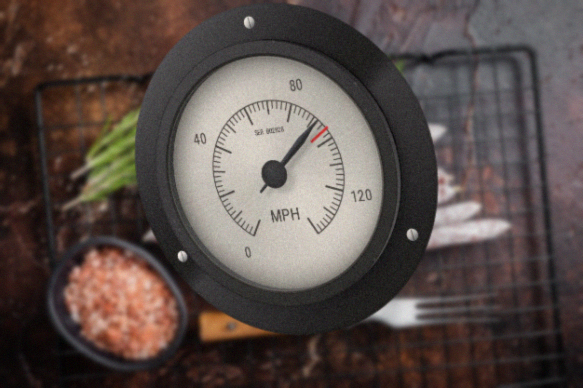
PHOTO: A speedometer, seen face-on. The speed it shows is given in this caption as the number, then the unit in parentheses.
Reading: 92 (mph)
